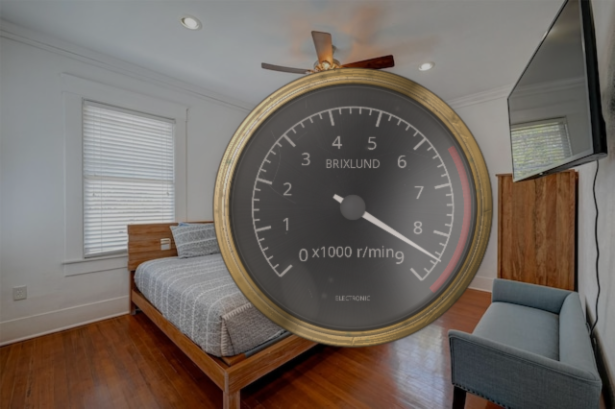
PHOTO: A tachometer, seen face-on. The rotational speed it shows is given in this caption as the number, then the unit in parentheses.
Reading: 8500 (rpm)
